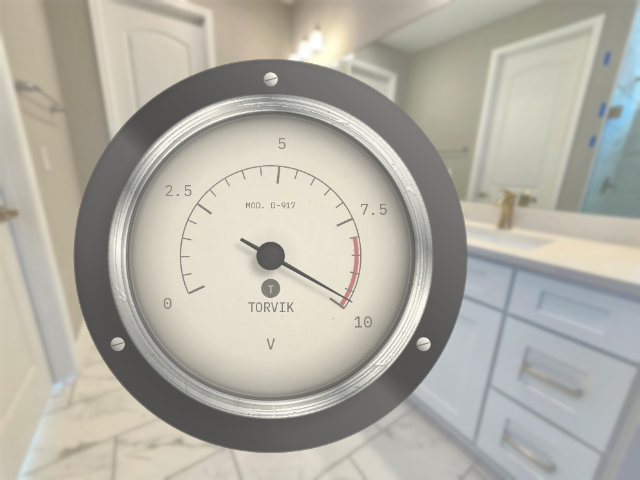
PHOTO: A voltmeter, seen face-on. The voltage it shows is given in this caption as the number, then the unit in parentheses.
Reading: 9.75 (V)
